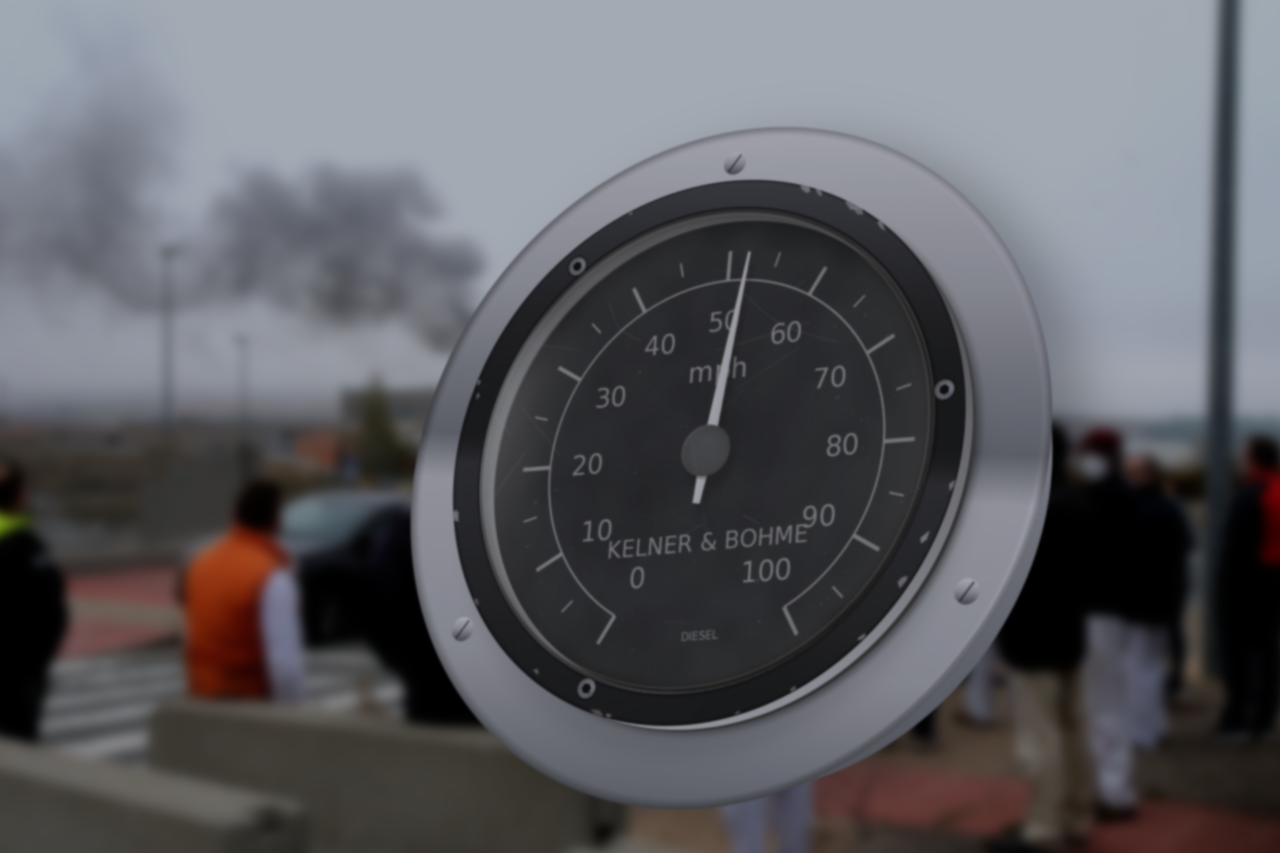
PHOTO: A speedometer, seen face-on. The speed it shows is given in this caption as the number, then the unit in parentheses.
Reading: 52.5 (mph)
